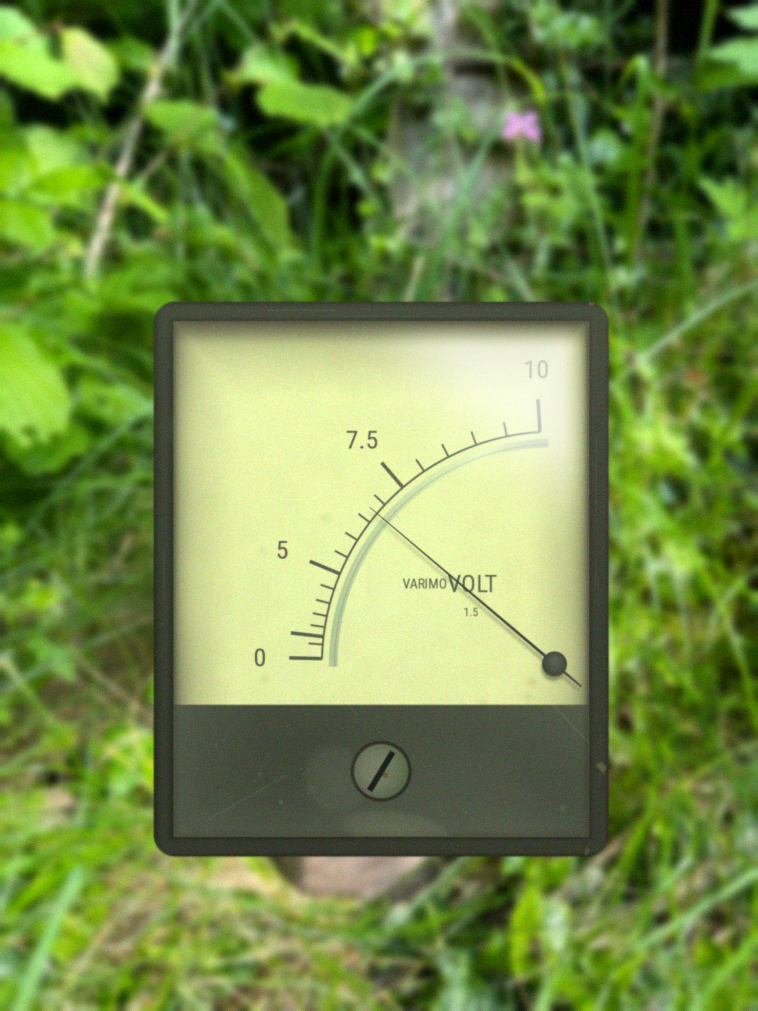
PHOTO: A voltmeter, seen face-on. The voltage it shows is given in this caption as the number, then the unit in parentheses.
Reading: 6.75 (V)
